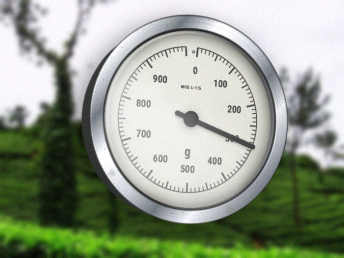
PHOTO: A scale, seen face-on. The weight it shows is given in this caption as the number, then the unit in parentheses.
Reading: 300 (g)
